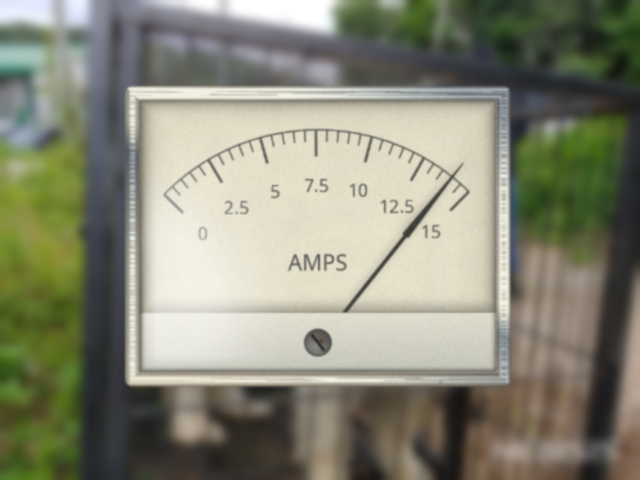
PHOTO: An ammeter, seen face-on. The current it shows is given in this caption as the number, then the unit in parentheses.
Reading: 14 (A)
